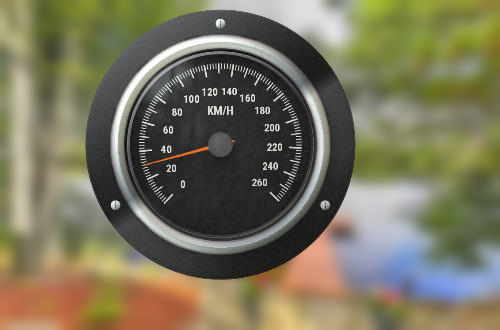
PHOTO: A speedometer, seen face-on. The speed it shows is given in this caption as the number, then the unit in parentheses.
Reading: 30 (km/h)
